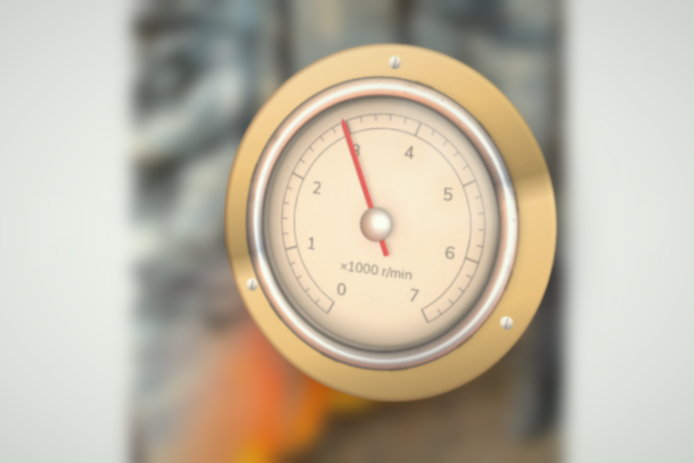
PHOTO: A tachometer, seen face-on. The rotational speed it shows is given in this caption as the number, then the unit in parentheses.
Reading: 3000 (rpm)
